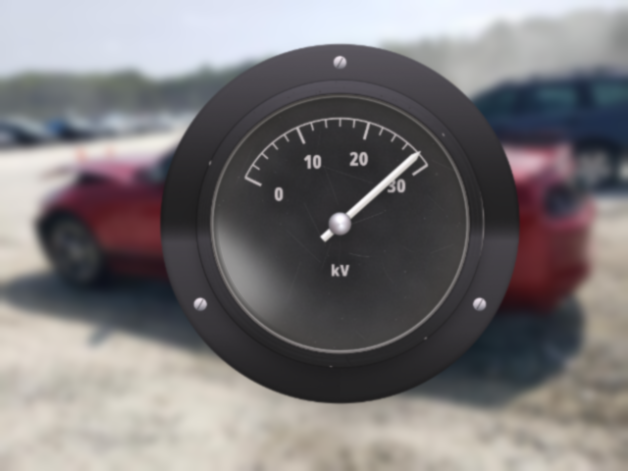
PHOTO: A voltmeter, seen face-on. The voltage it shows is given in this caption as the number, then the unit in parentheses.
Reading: 28 (kV)
